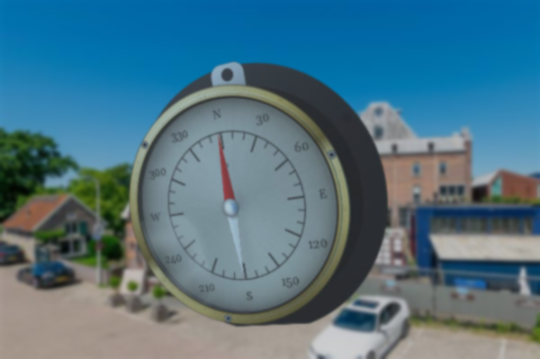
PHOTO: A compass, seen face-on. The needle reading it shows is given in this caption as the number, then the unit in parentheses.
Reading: 0 (°)
